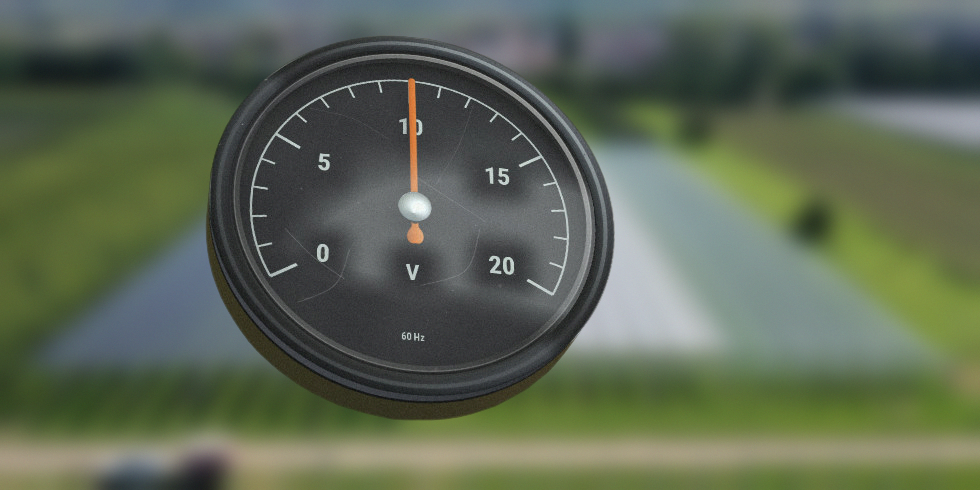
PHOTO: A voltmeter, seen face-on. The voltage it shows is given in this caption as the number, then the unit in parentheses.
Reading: 10 (V)
